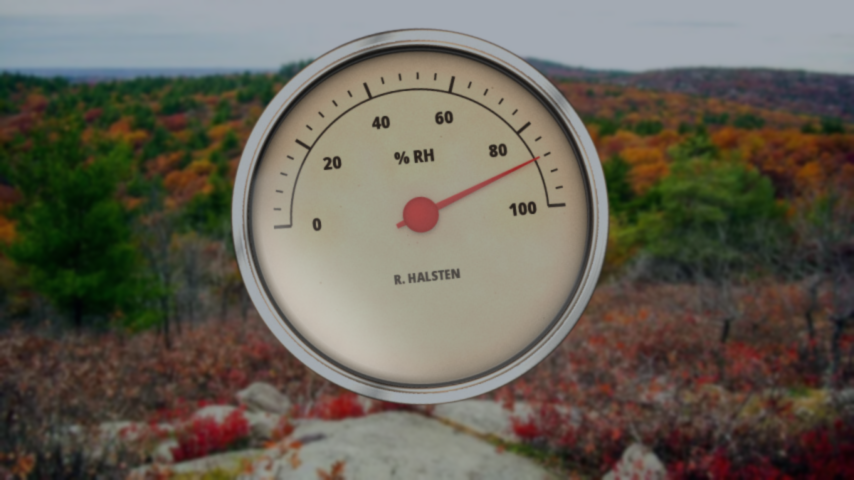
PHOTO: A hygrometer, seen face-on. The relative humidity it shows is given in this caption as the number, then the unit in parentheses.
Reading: 88 (%)
